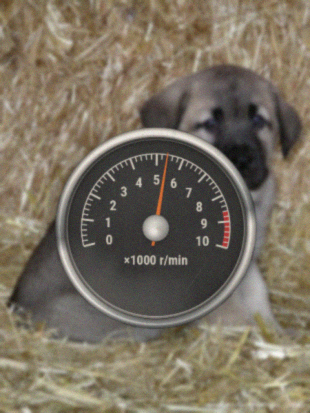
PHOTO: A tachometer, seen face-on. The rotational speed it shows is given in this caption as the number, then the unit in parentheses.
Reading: 5400 (rpm)
